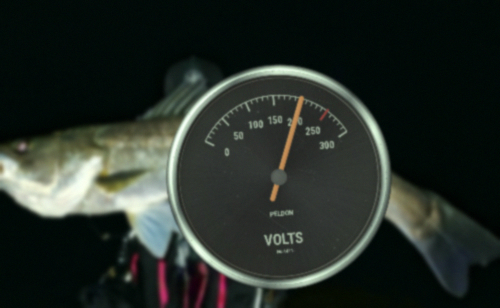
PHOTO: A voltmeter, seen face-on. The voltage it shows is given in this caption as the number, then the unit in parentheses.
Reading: 200 (V)
